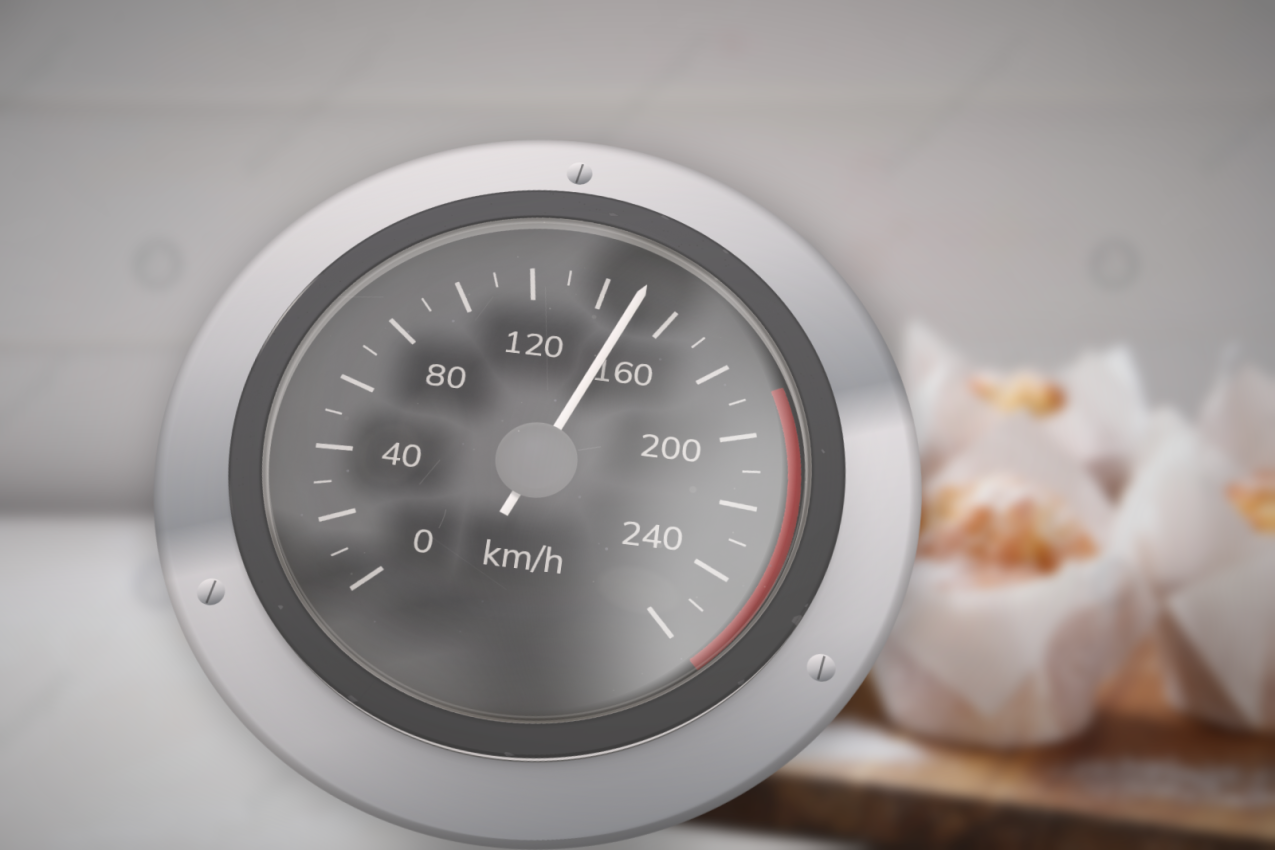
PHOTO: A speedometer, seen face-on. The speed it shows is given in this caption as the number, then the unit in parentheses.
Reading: 150 (km/h)
